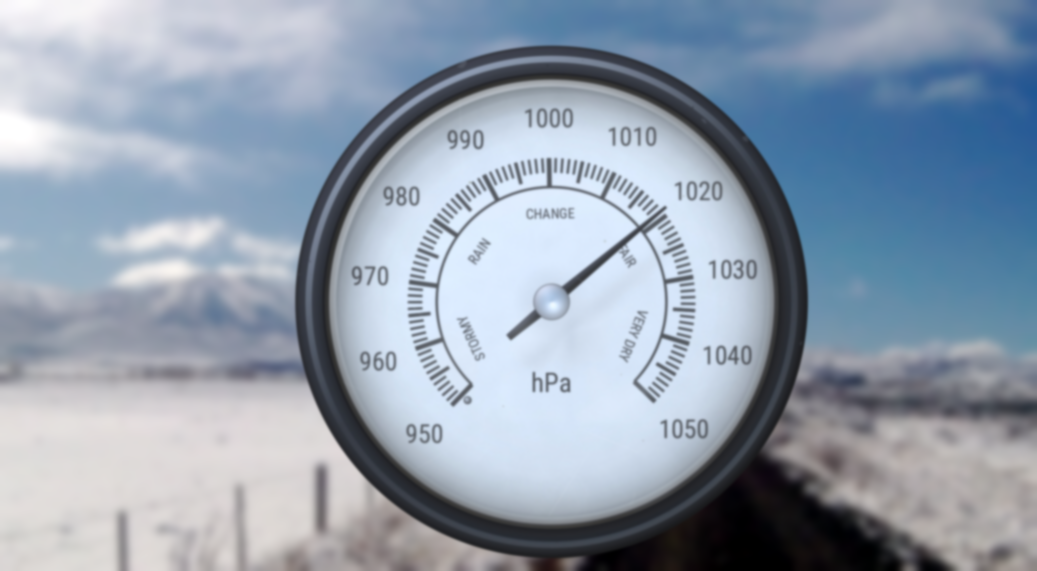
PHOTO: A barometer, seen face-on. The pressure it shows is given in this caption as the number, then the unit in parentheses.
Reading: 1019 (hPa)
